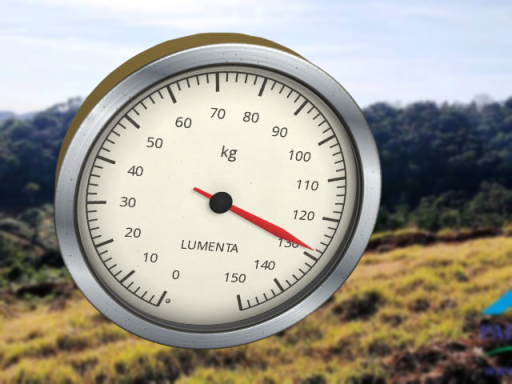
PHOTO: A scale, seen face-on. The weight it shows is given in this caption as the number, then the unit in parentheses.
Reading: 128 (kg)
